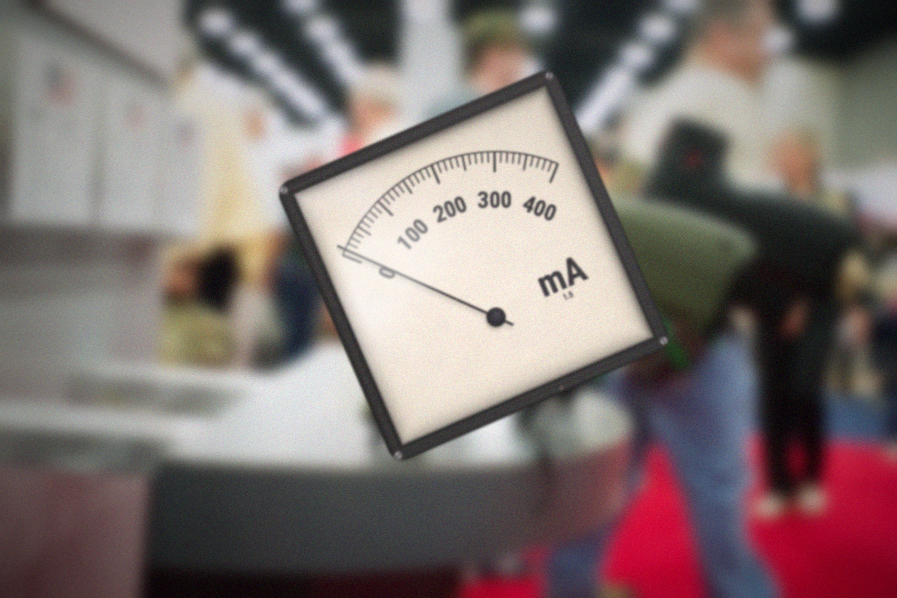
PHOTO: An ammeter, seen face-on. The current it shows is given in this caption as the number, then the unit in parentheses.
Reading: 10 (mA)
